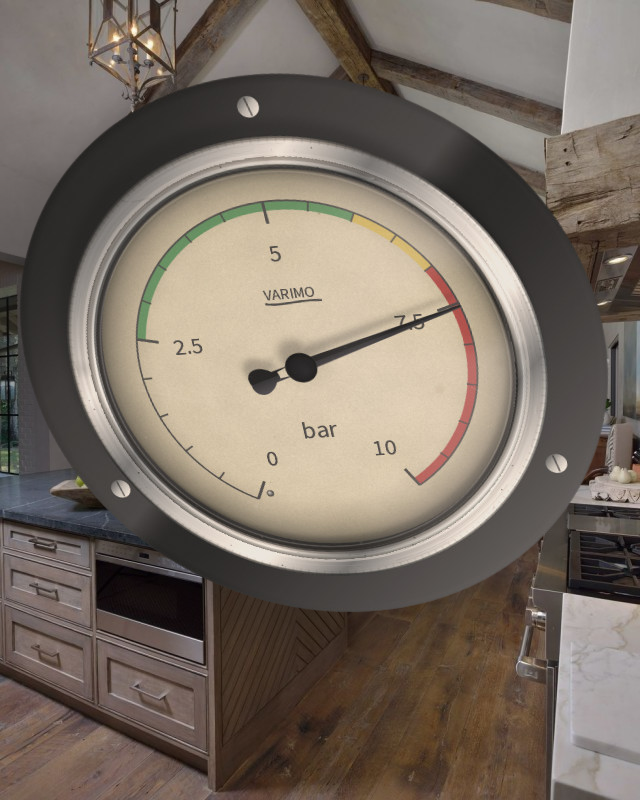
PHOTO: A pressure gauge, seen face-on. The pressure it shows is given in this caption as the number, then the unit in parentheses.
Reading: 7.5 (bar)
